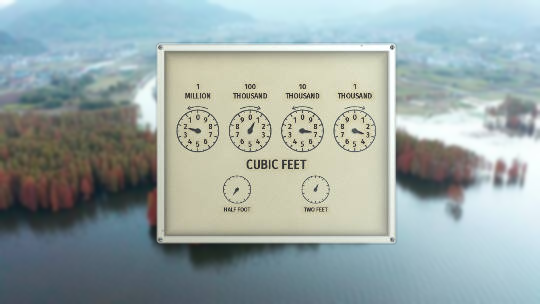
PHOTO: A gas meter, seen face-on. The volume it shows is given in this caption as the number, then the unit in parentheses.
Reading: 207300 (ft³)
